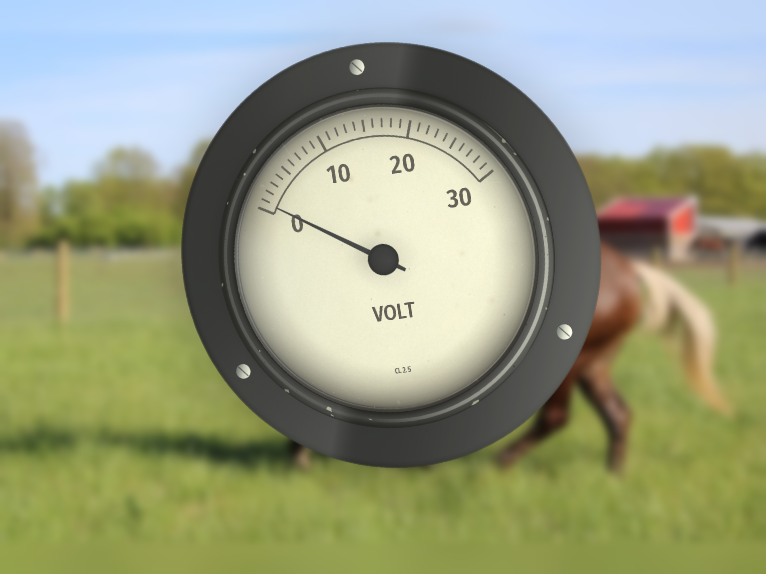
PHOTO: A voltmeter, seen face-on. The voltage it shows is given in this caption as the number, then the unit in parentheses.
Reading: 1 (V)
